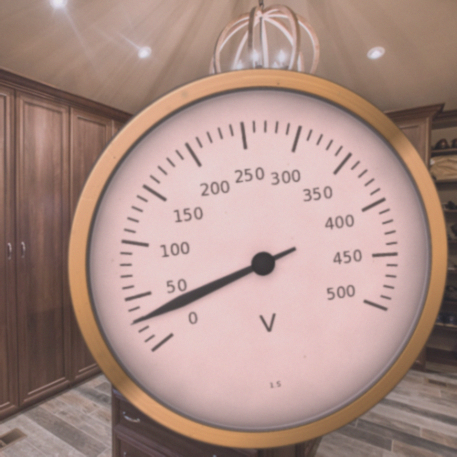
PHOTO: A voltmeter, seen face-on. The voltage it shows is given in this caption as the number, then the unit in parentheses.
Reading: 30 (V)
